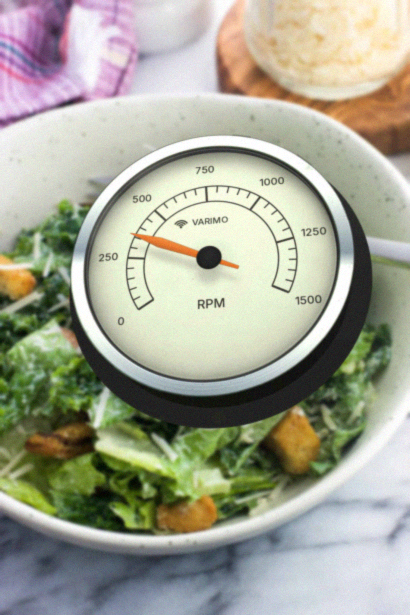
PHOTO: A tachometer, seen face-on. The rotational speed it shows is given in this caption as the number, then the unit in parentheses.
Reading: 350 (rpm)
